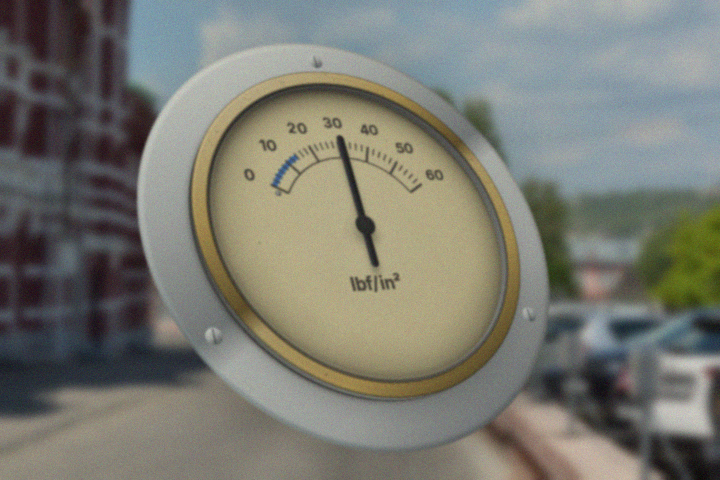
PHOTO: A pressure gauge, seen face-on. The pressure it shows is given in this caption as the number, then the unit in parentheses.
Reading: 30 (psi)
